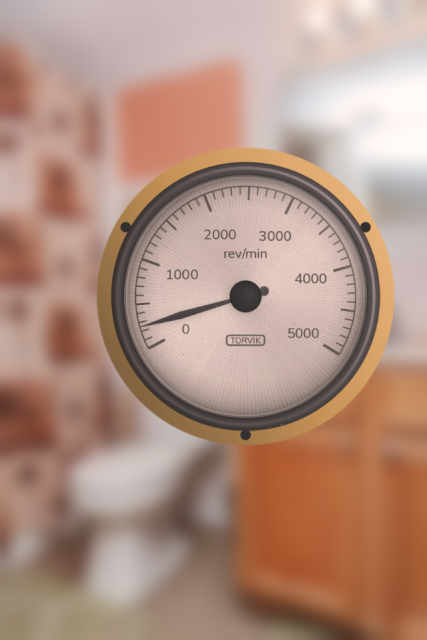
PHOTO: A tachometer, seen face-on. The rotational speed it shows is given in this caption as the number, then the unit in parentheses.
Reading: 250 (rpm)
